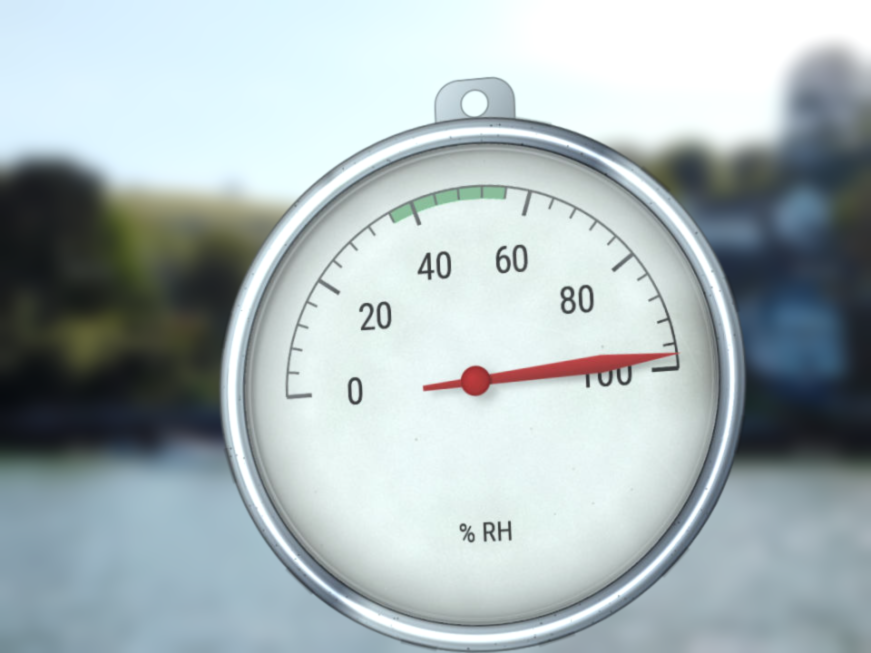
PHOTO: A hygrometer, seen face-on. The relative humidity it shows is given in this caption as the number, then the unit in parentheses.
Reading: 98 (%)
